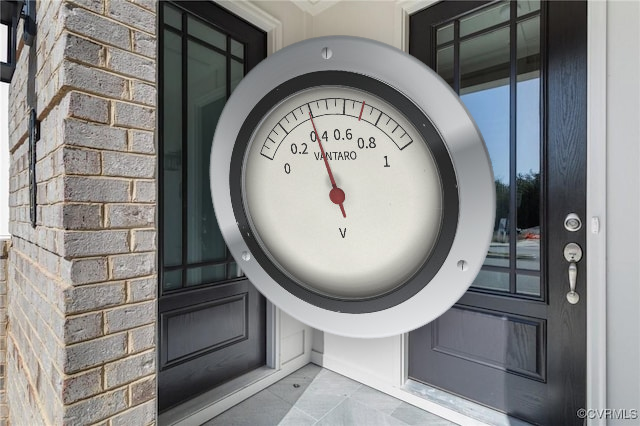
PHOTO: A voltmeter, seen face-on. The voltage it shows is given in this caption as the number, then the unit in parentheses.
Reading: 0.4 (V)
